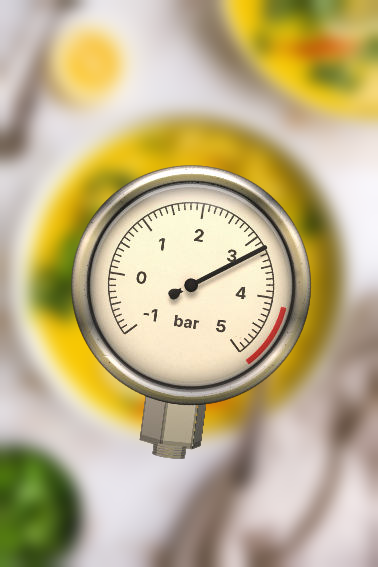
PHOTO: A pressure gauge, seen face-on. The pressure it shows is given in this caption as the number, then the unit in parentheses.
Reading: 3.2 (bar)
